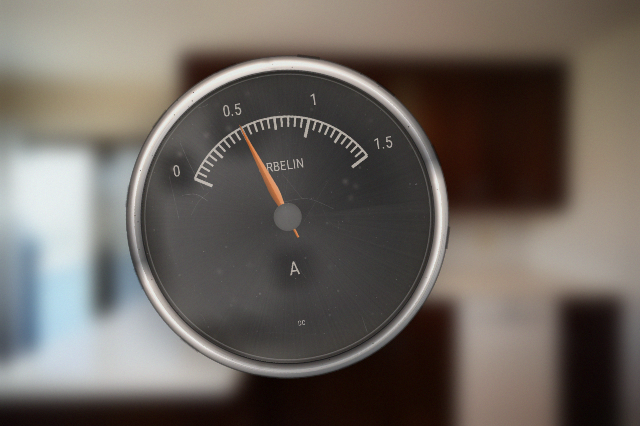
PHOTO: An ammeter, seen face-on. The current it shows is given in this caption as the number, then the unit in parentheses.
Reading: 0.5 (A)
